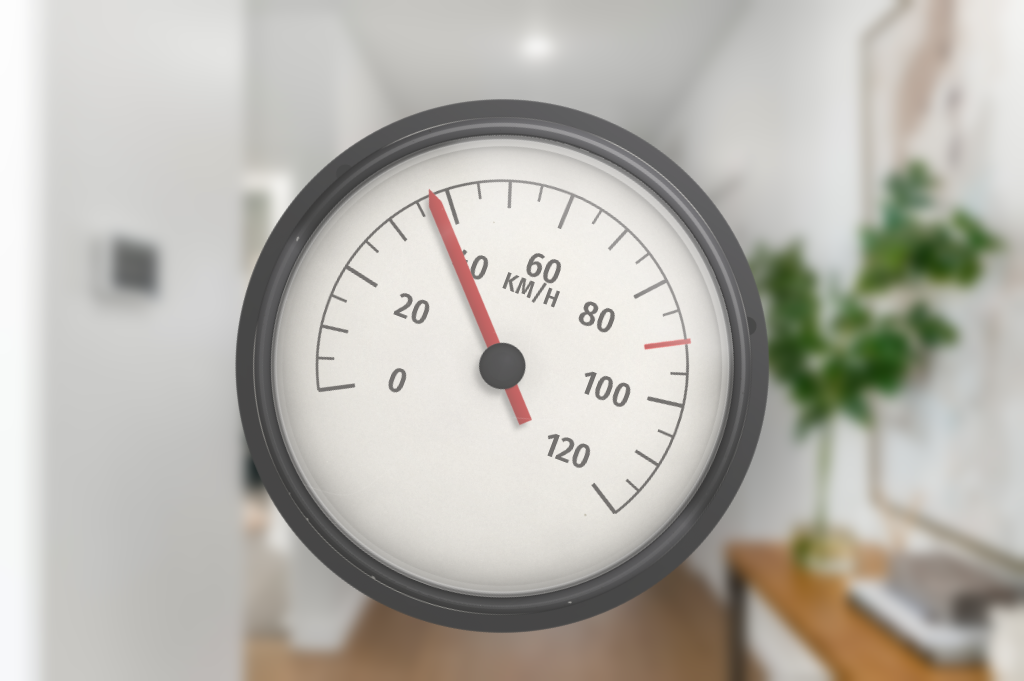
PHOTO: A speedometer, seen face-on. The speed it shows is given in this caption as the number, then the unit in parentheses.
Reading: 37.5 (km/h)
